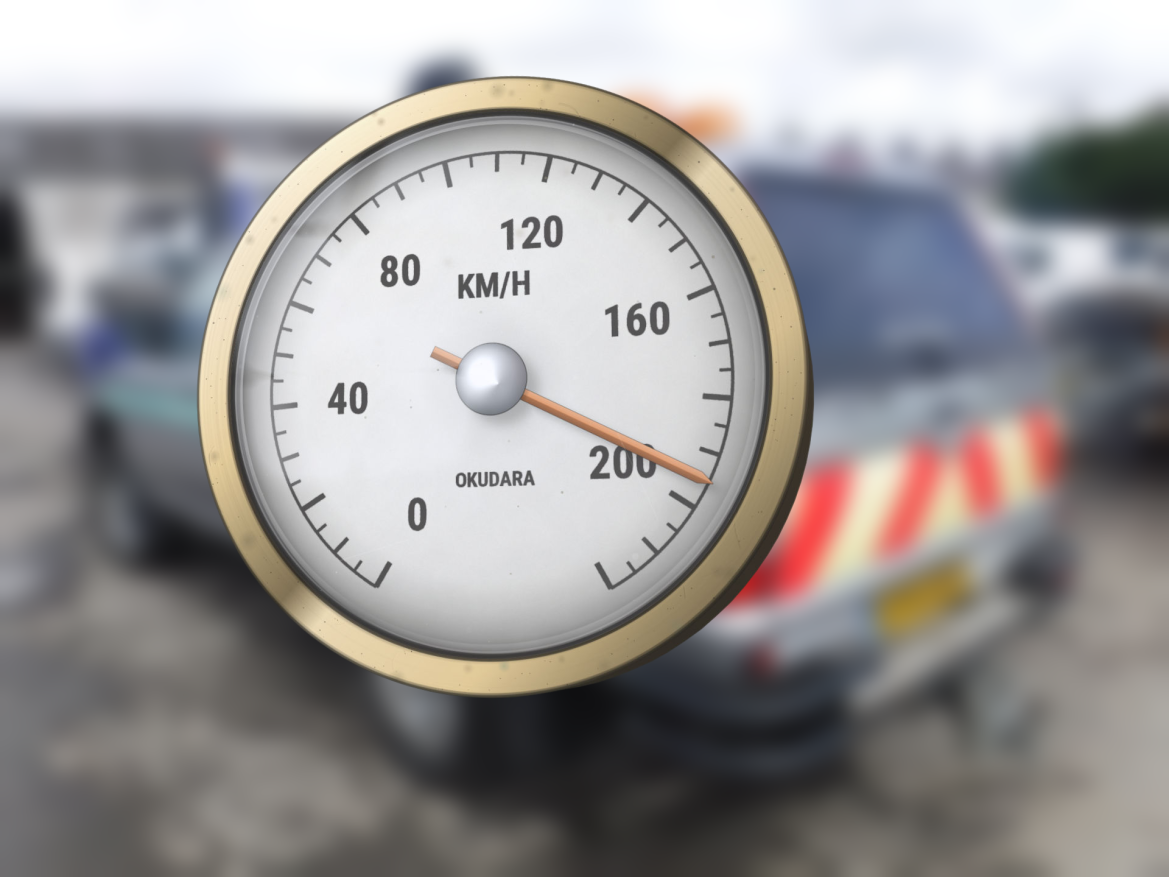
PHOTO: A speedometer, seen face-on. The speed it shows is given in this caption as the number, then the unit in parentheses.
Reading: 195 (km/h)
